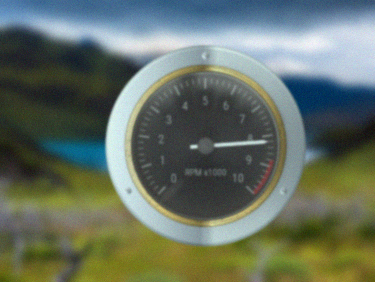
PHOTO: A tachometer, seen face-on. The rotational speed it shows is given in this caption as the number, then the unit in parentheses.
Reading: 8200 (rpm)
